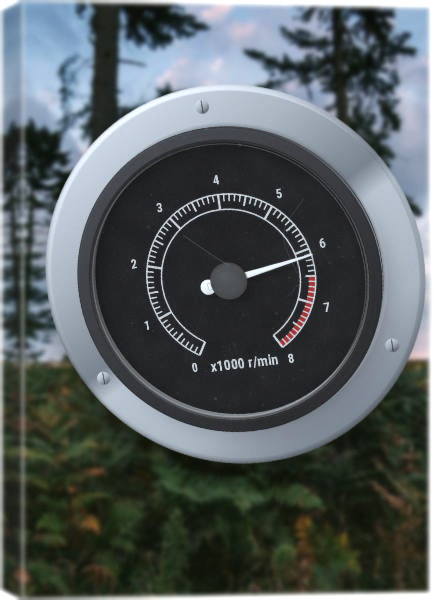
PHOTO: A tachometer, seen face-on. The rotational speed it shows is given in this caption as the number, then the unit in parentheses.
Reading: 6100 (rpm)
